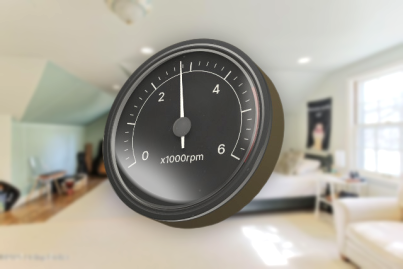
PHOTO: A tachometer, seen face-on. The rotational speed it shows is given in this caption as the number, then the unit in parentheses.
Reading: 2800 (rpm)
